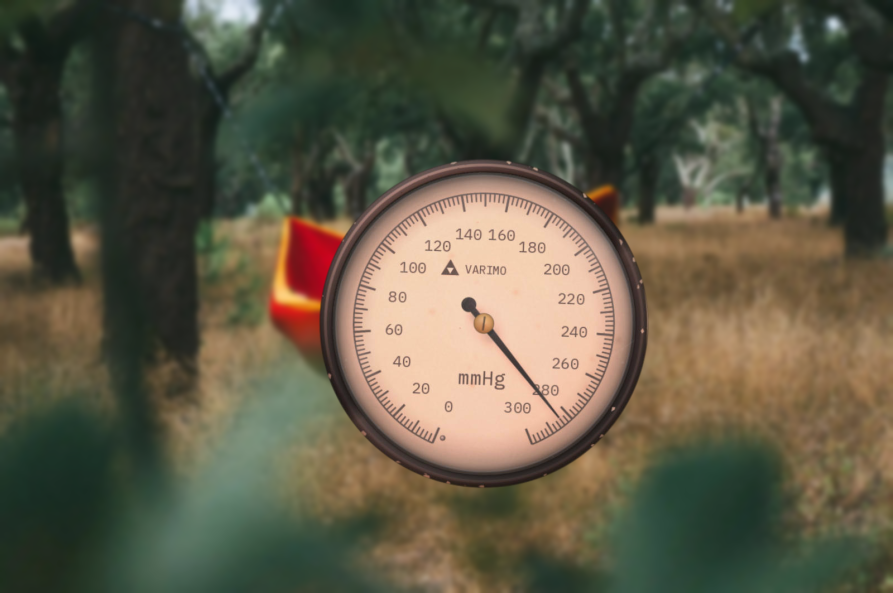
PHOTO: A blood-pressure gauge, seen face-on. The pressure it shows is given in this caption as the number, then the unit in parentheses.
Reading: 284 (mmHg)
